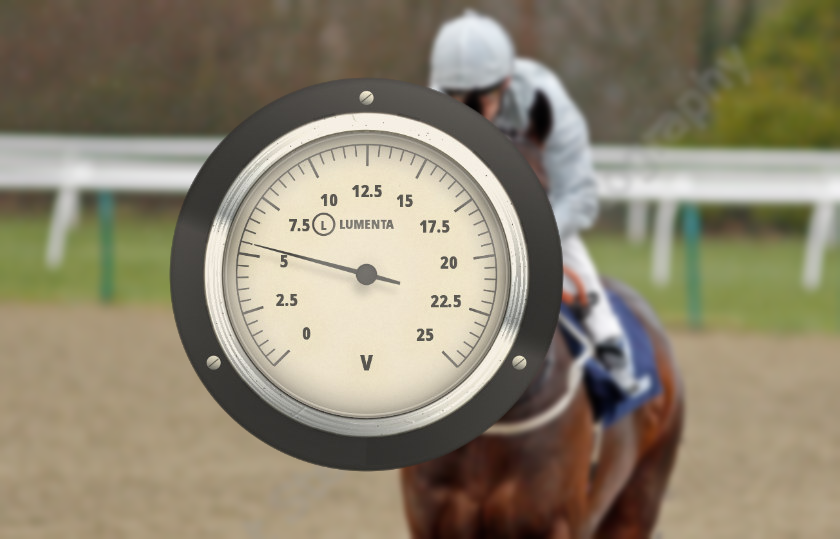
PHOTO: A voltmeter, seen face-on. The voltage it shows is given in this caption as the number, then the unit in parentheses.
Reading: 5.5 (V)
